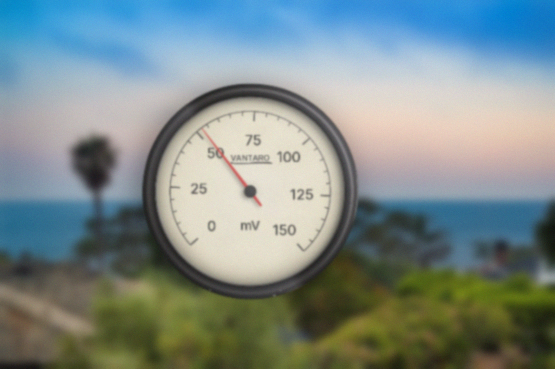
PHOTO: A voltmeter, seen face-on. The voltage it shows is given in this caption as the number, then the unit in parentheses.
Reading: 52.5 (mV)
